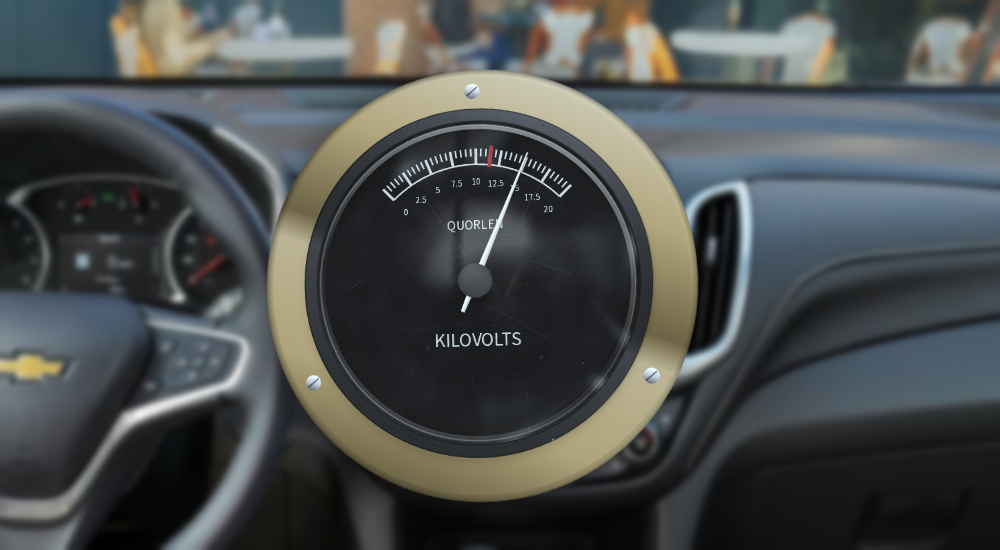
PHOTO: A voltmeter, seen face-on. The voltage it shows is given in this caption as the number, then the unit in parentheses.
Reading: 15 (kV)
